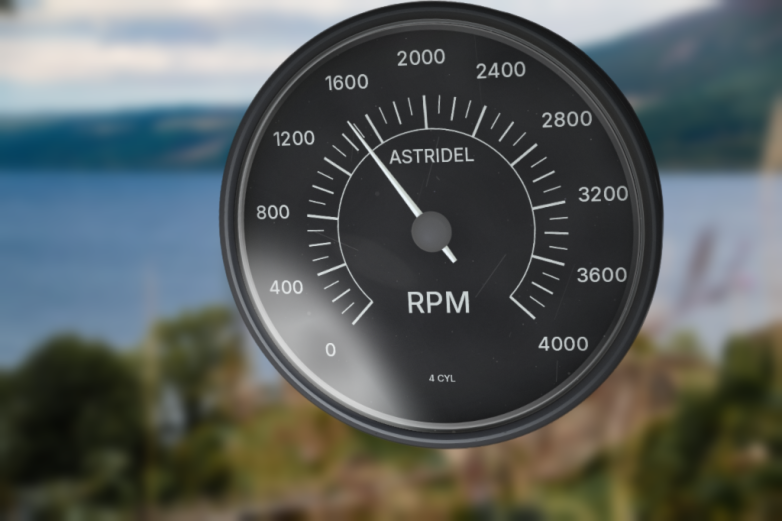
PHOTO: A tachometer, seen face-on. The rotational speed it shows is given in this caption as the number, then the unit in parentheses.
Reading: 1500 (rpm)
